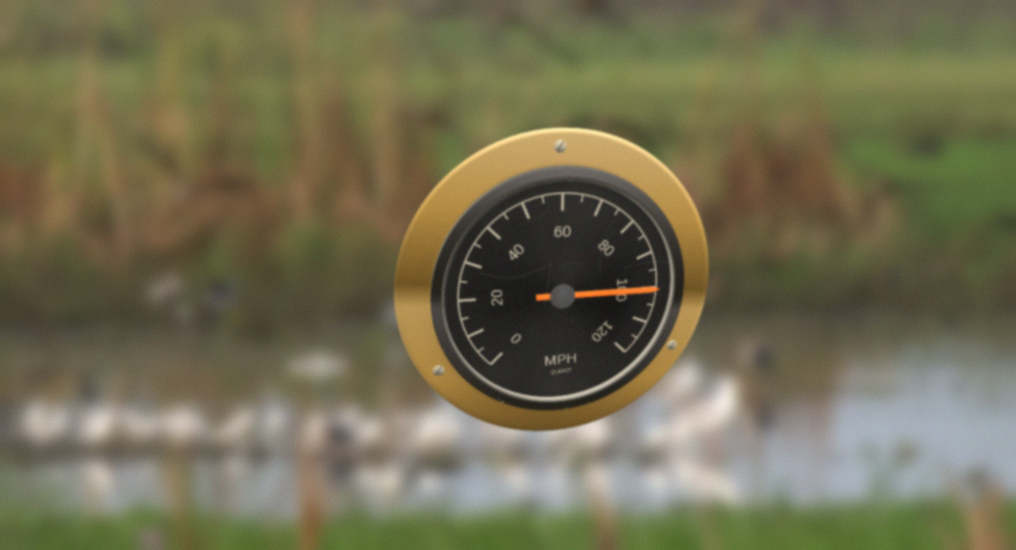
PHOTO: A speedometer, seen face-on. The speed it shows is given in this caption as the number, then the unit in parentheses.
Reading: 100 (mph)
